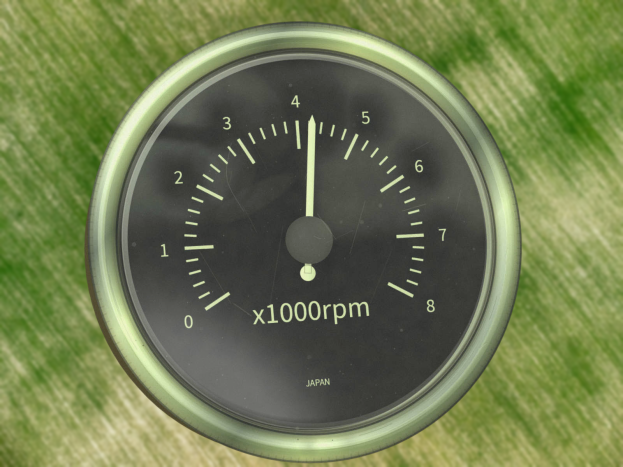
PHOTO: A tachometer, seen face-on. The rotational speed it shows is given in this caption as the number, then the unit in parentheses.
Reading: 4200 (rpm)
